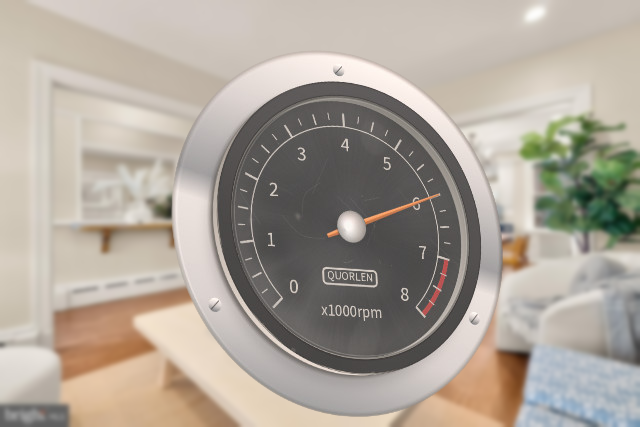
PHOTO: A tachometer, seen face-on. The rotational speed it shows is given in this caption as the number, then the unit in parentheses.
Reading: 6000 (rpm)
